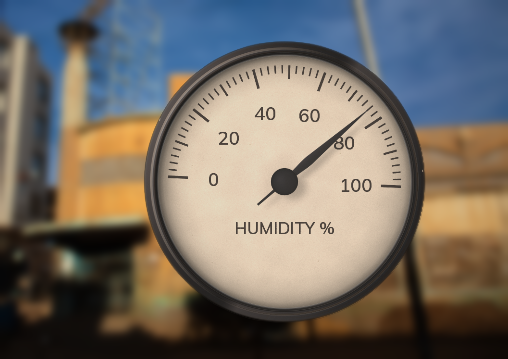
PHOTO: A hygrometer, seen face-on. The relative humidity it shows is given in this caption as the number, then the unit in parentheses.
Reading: 76 (%)
